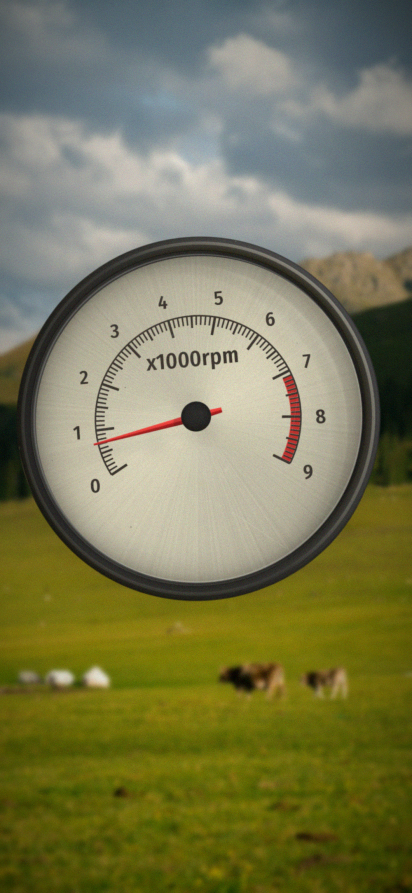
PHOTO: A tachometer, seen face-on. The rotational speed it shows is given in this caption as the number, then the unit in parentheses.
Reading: 700 (rpm)
